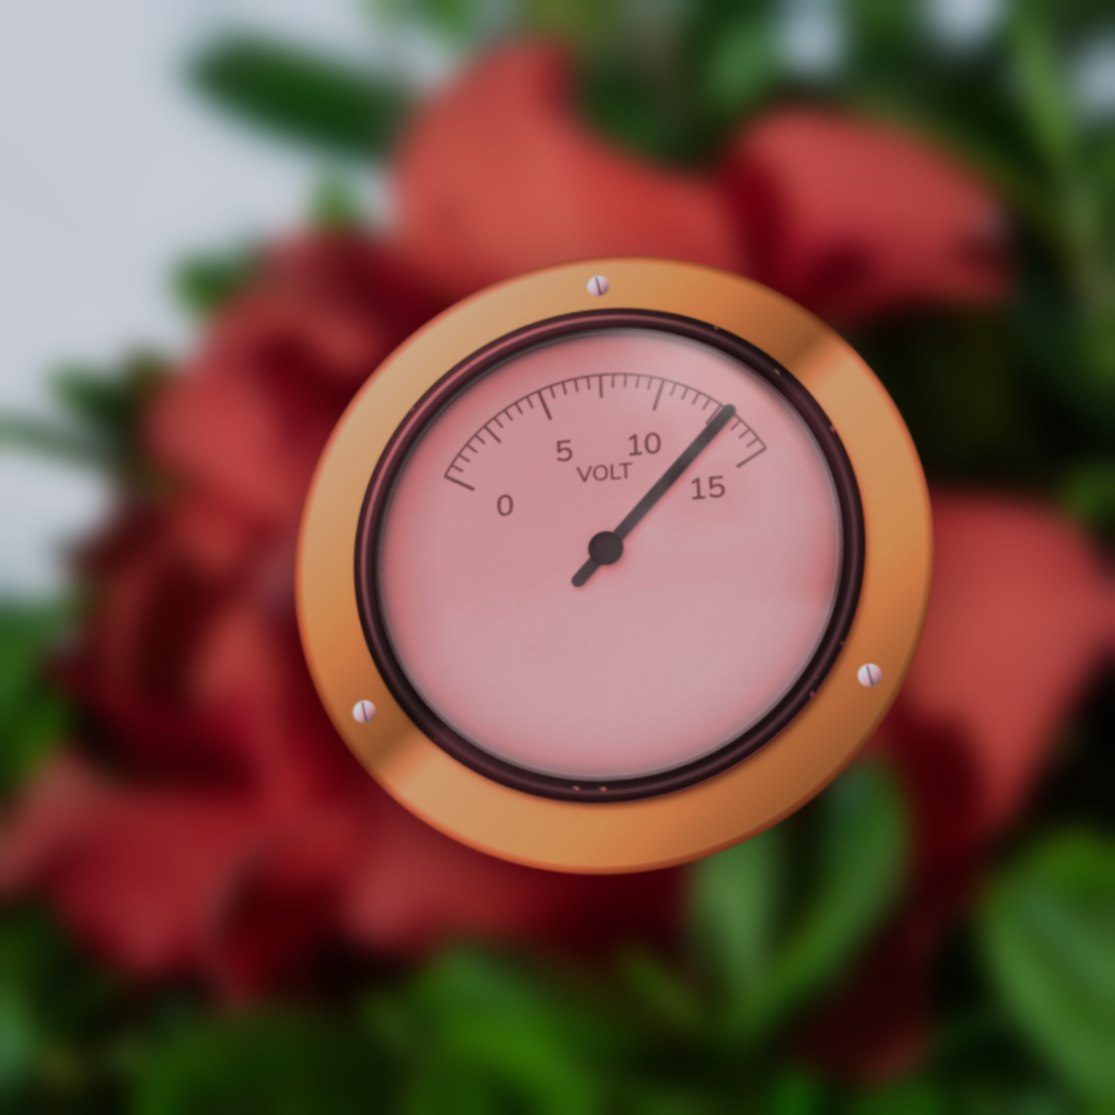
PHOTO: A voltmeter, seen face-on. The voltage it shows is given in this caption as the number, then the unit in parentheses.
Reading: 13 (V)
